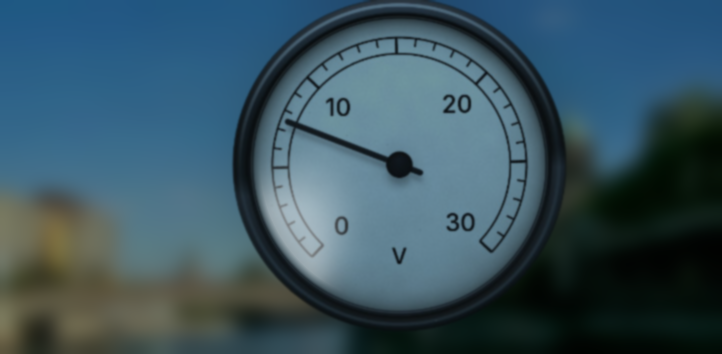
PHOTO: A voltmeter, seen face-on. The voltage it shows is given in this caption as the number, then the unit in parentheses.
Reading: 7.5 (V)
